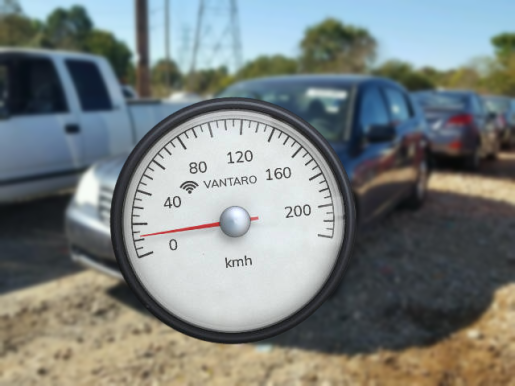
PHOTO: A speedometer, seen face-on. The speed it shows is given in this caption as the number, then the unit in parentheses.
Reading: 12.5 (km/h)
